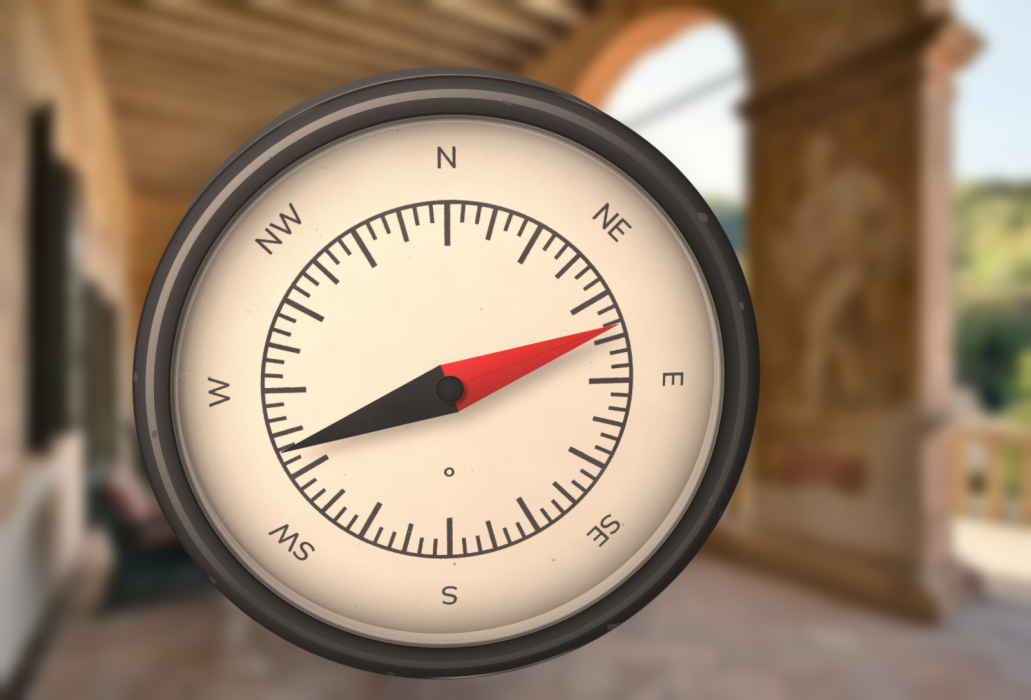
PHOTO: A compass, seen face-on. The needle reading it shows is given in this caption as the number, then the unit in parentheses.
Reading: 70 (°)
